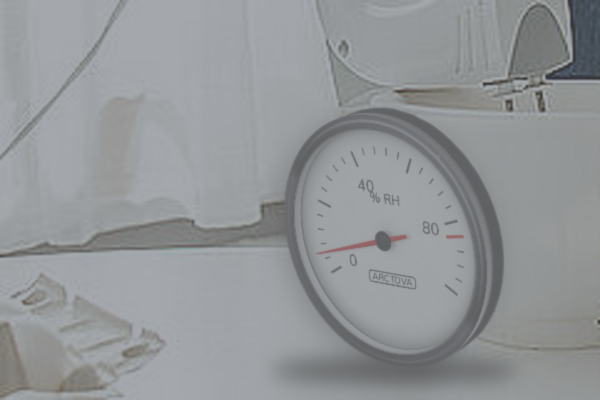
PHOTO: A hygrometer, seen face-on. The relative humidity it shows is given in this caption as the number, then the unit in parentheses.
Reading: 6 (%)
